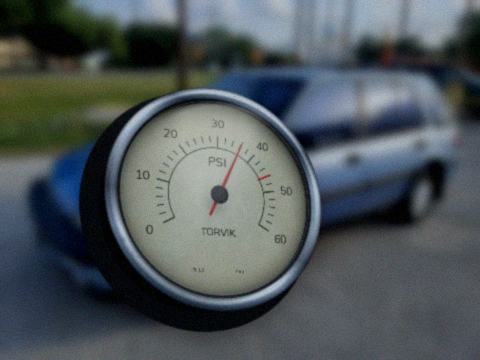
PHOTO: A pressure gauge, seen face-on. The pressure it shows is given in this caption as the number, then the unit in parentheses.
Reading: 36 (psi)
